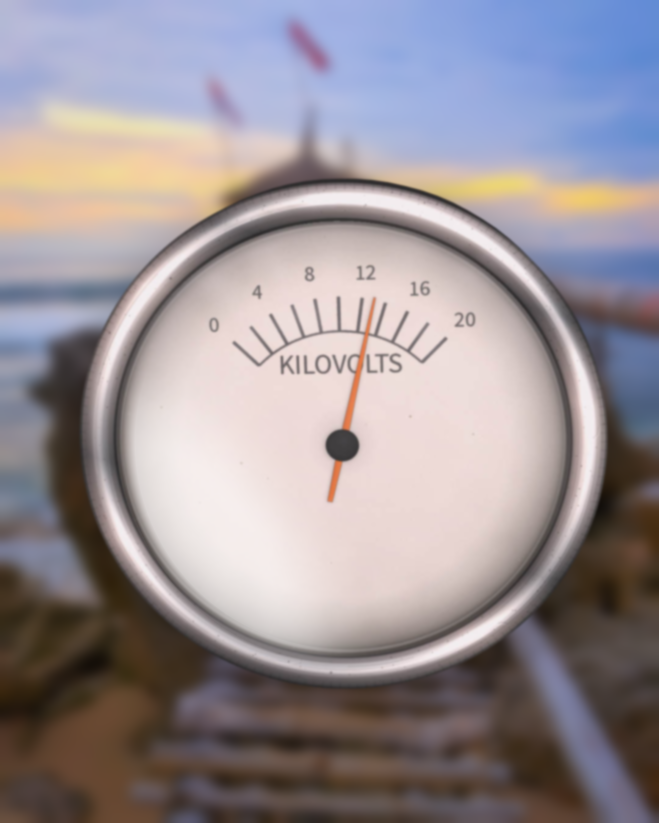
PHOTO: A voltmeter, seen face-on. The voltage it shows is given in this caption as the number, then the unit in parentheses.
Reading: 13 (kV)
